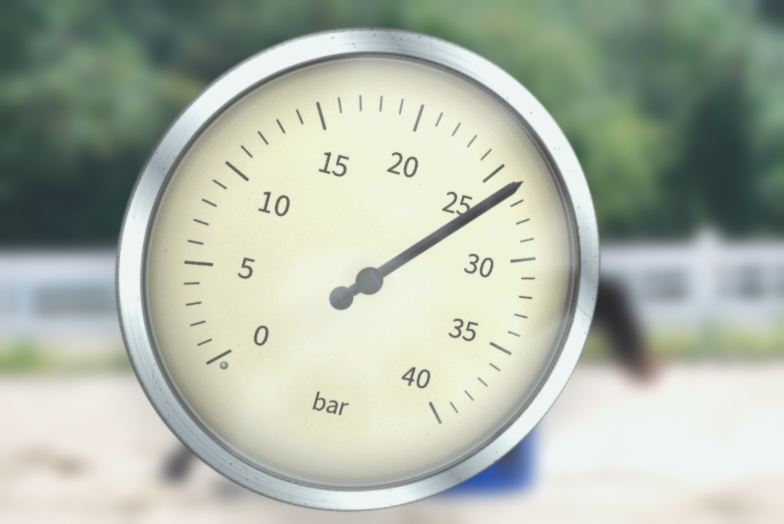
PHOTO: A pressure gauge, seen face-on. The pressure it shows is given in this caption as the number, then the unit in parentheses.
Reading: 26 (bar)
